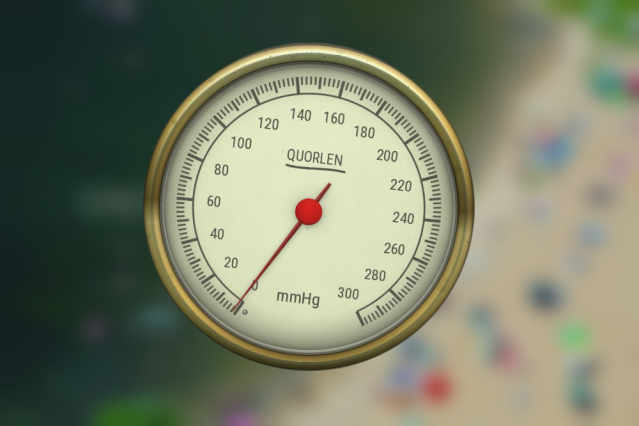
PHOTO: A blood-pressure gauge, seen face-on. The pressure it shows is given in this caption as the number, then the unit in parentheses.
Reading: 2 (mmHg)
